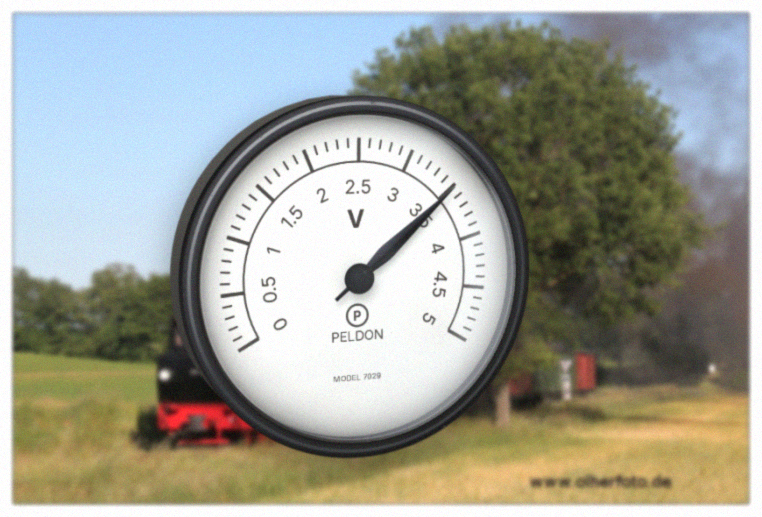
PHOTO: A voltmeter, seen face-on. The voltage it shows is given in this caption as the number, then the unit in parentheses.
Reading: 3.5 (V)
